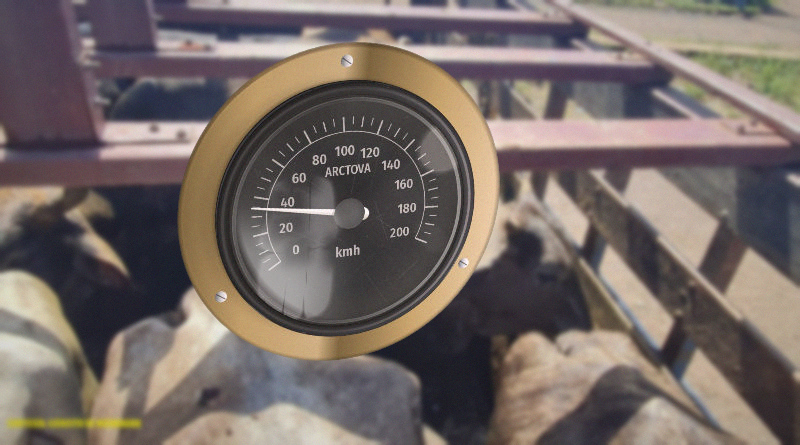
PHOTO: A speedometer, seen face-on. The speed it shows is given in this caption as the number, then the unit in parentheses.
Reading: 35 (km/h)
